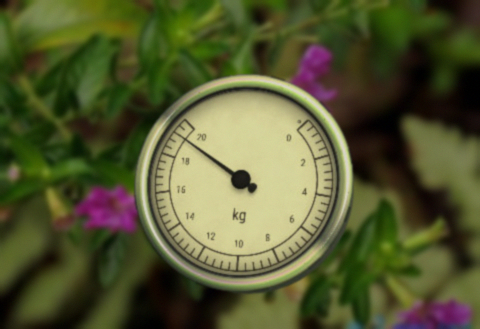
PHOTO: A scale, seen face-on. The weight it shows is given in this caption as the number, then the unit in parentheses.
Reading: 19.2 (kg)
